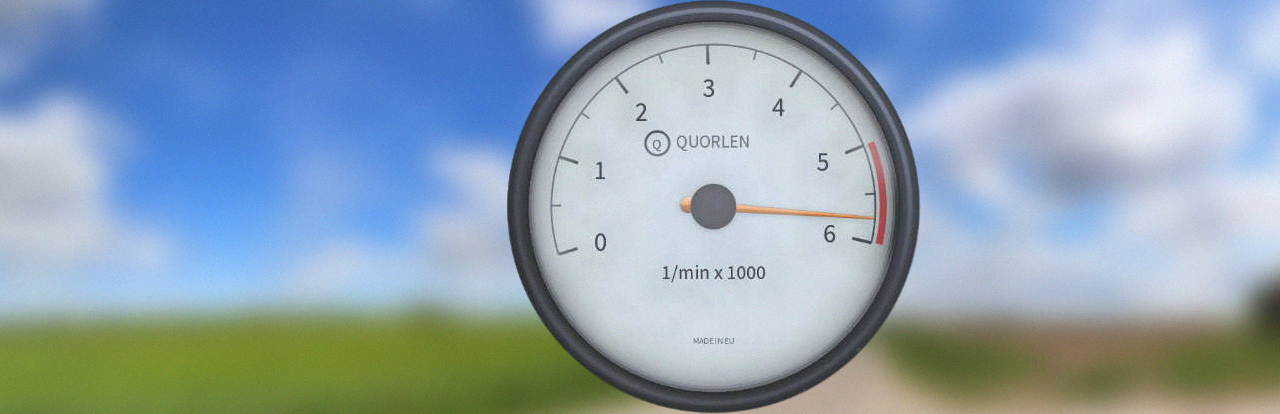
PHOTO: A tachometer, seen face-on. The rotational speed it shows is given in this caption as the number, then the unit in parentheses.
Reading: 5750 (rpm)
